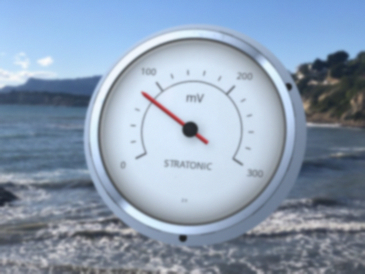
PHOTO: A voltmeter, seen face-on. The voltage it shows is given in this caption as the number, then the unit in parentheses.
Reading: 80 (mV)
